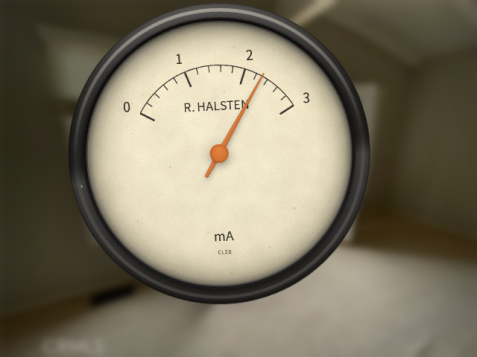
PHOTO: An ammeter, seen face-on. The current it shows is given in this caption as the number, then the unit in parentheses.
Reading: 2.3 (mA)
